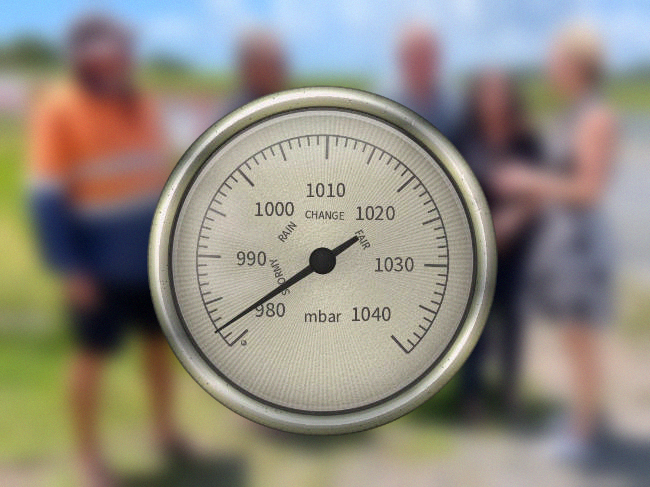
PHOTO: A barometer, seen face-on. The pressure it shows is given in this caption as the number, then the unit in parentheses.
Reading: 982 (mbar)
